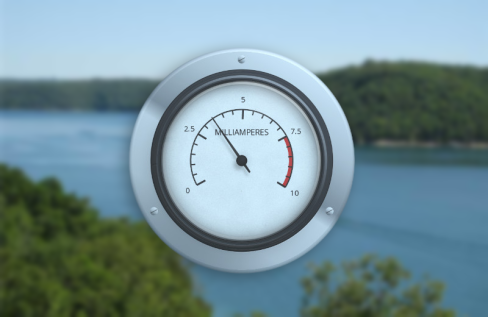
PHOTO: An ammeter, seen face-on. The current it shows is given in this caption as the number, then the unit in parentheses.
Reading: 3.5 (mA)
